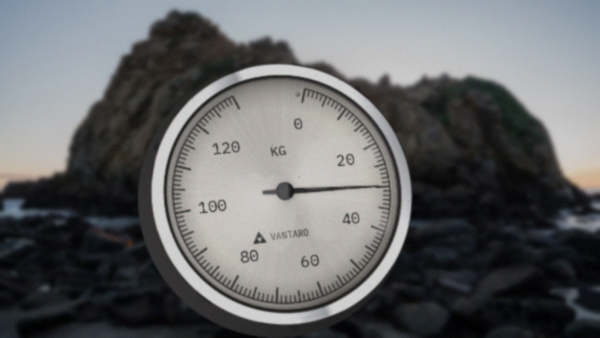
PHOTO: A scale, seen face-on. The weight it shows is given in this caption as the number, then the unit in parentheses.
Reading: 30 (kg)
